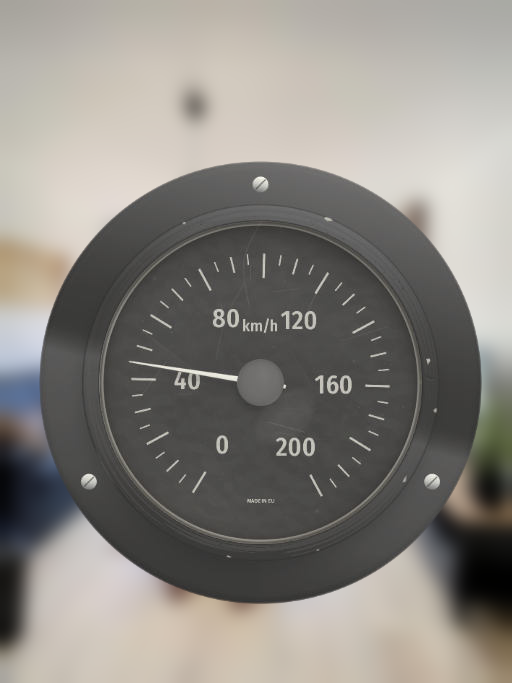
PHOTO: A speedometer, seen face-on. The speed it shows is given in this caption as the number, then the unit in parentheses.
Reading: 45 (km/h)
